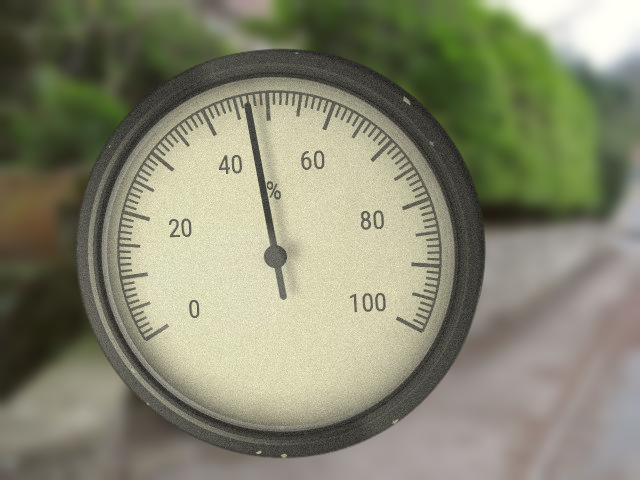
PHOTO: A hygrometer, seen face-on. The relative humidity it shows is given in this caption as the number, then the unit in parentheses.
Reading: 47 (%)
